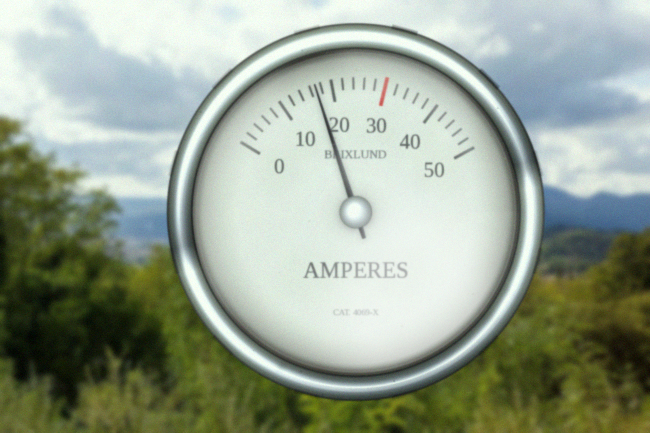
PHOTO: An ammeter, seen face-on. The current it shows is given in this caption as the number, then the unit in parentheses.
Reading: 17 (A)
